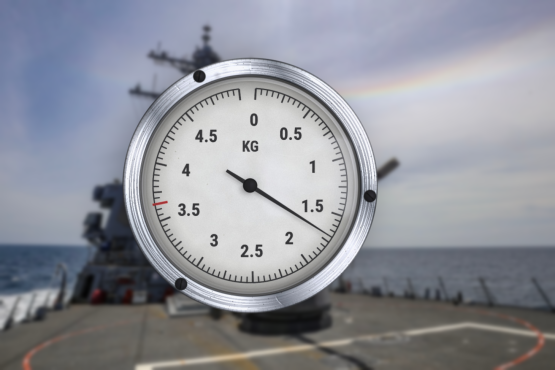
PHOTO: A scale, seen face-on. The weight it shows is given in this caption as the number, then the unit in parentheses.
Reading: 1.7 (kg)
